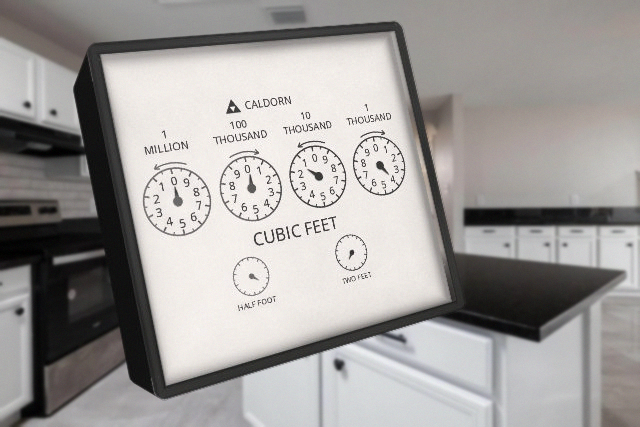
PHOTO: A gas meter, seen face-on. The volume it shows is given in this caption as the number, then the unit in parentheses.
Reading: 1400 (ft³)
